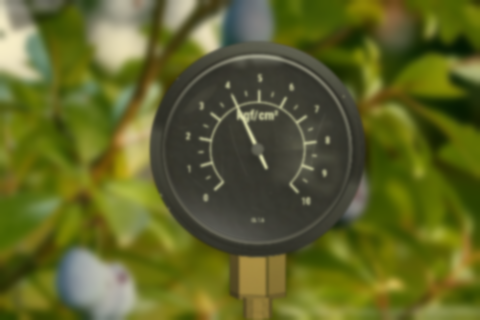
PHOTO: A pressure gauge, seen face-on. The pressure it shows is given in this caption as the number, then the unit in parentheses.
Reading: 4 (kg/cm²)
